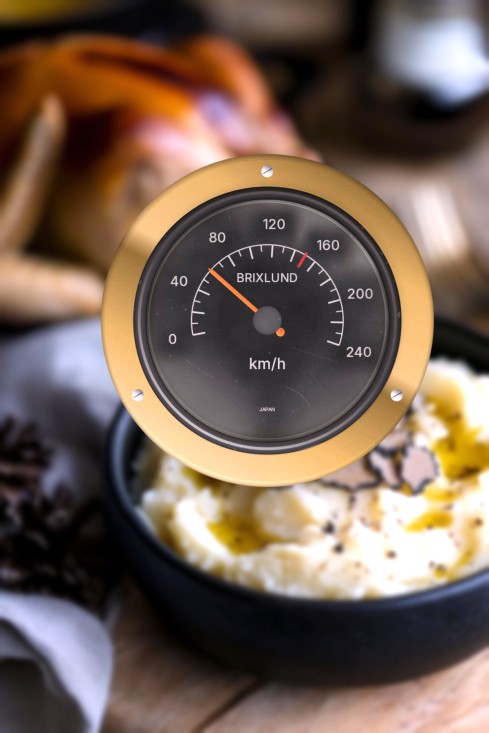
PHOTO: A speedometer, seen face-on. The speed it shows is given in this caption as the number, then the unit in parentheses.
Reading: 60 (km/h)
